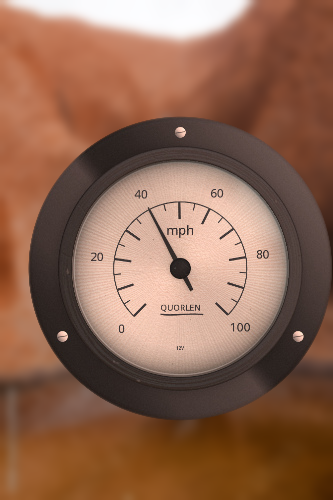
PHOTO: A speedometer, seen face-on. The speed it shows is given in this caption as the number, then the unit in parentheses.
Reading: 40 (mph)
